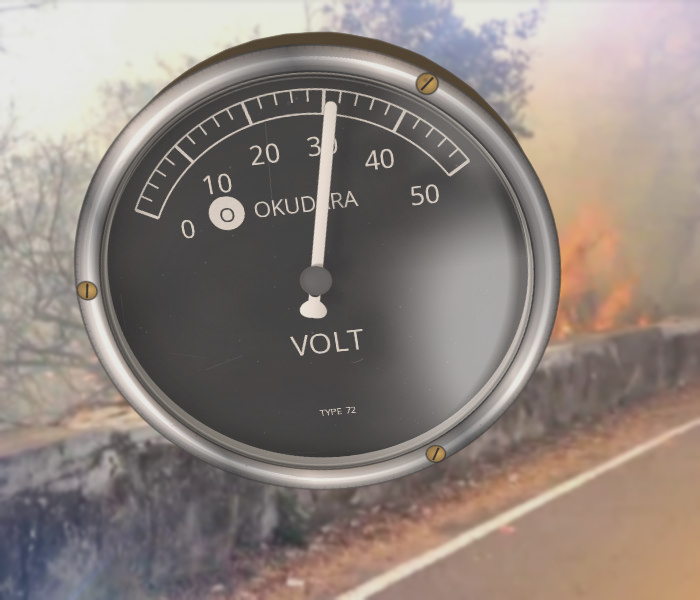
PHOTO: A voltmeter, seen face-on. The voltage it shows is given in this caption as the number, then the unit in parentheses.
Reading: 31 (V)
